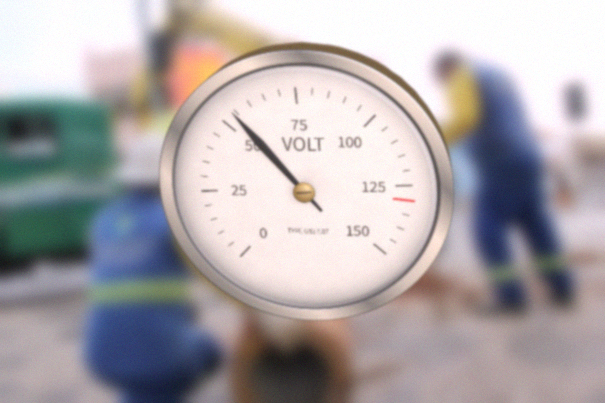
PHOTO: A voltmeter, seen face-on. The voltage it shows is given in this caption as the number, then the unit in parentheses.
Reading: 55 (V)
